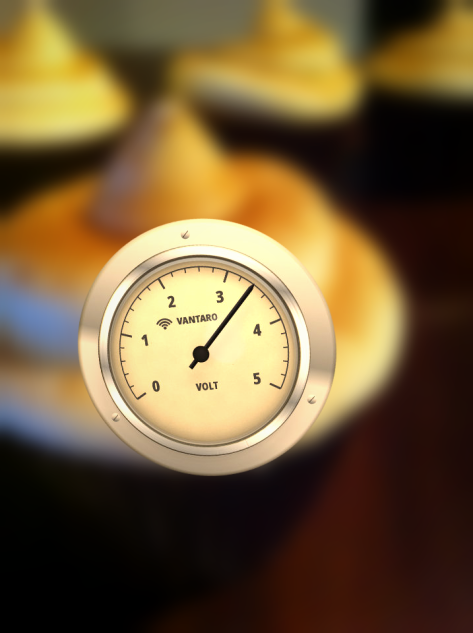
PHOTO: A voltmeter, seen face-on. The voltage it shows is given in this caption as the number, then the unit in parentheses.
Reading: 3.4 (V)
